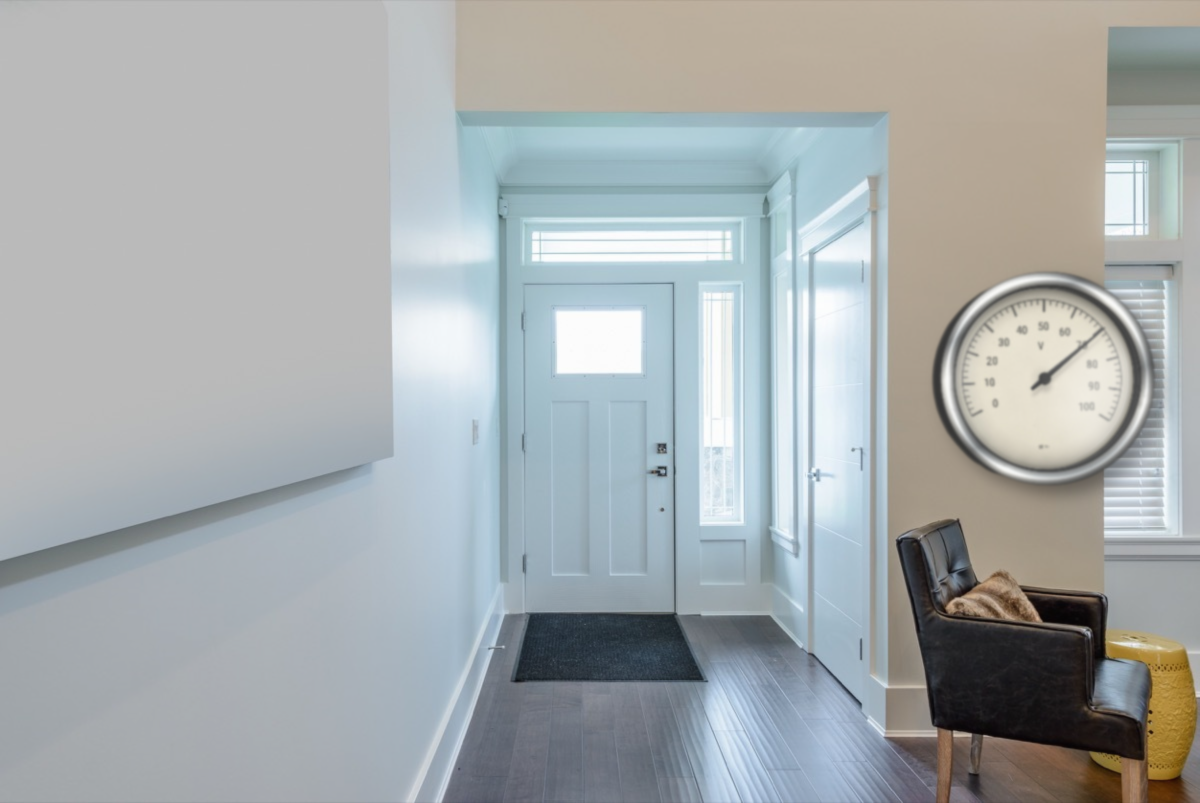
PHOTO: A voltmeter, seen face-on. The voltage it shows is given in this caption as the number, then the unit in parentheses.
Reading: 70 (V)
